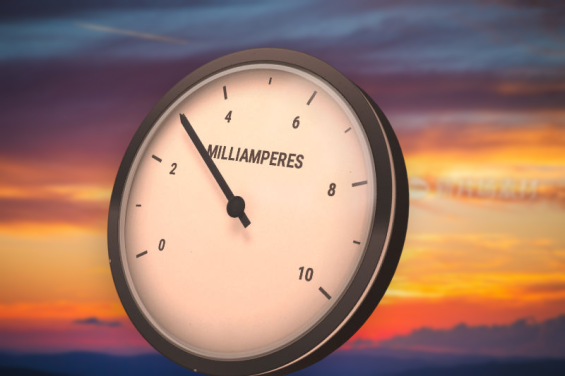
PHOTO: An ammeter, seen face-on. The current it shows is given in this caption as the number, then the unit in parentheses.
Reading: 3 (mA)
